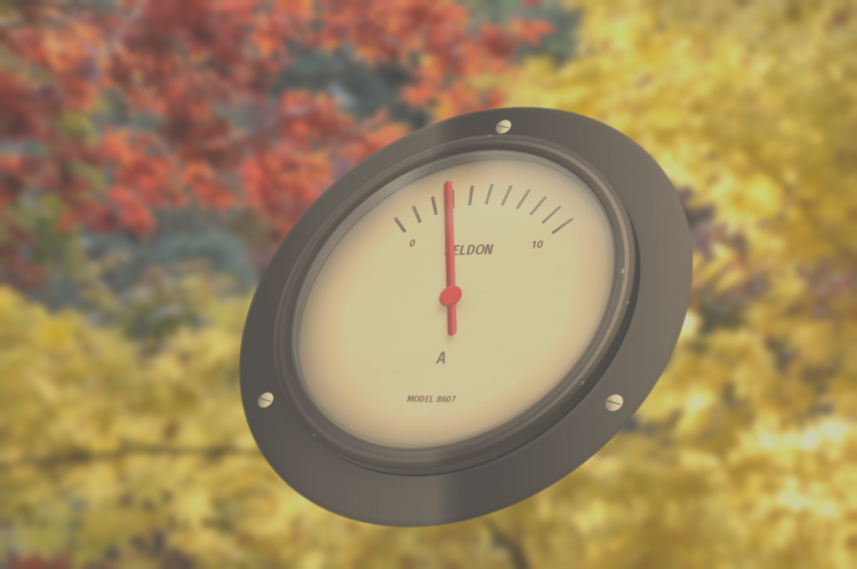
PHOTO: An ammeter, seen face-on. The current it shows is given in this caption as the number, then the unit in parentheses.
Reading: 3 (A)
